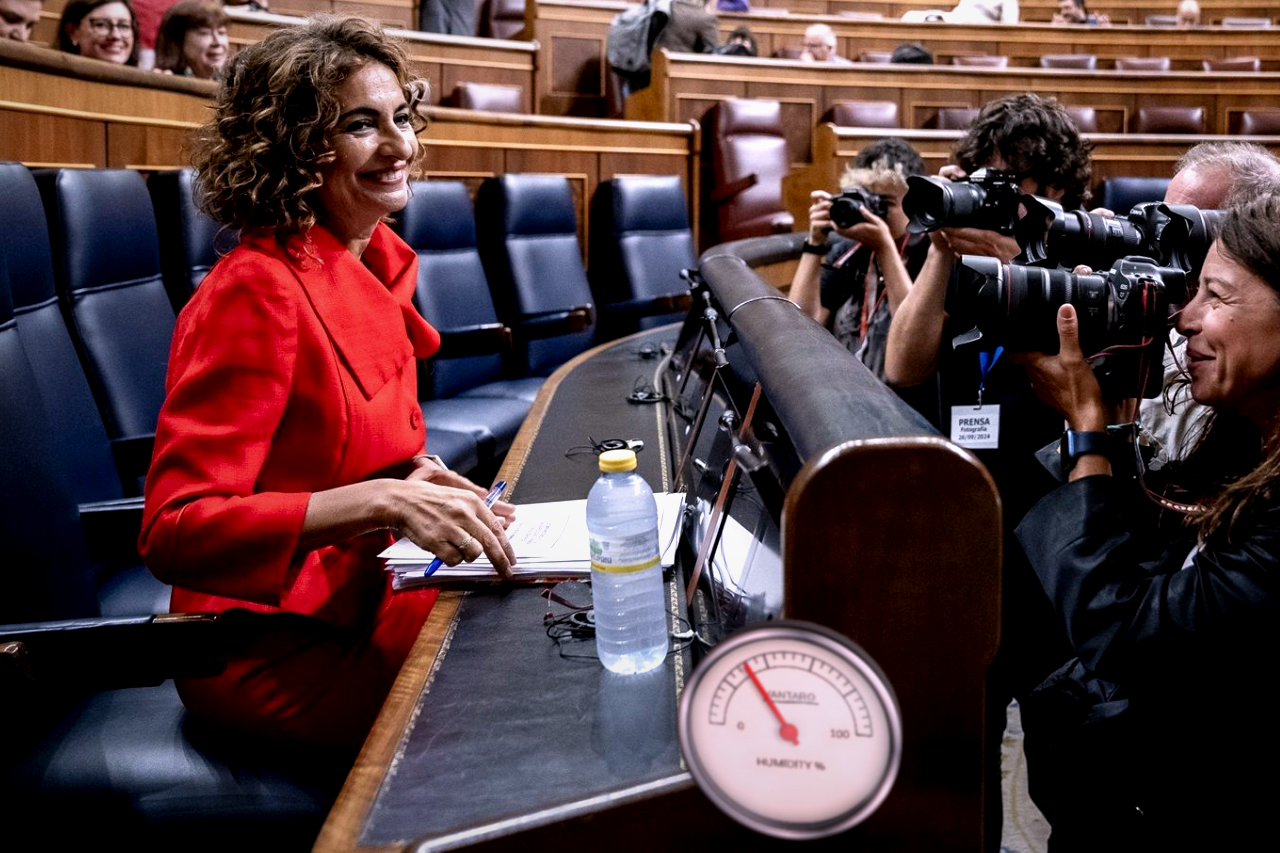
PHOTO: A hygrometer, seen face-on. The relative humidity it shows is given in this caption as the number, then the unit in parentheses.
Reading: 32 (%)
